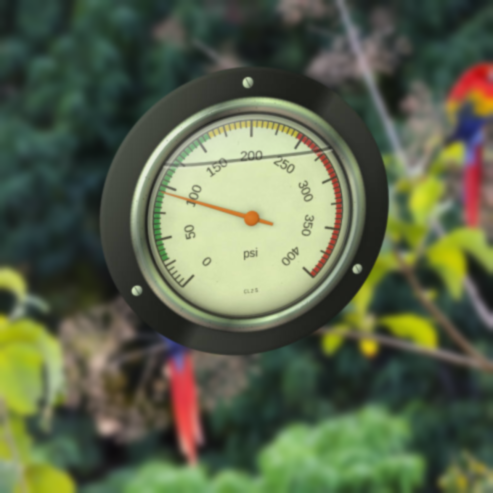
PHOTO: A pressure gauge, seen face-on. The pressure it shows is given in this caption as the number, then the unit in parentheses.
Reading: 95 (psi)
